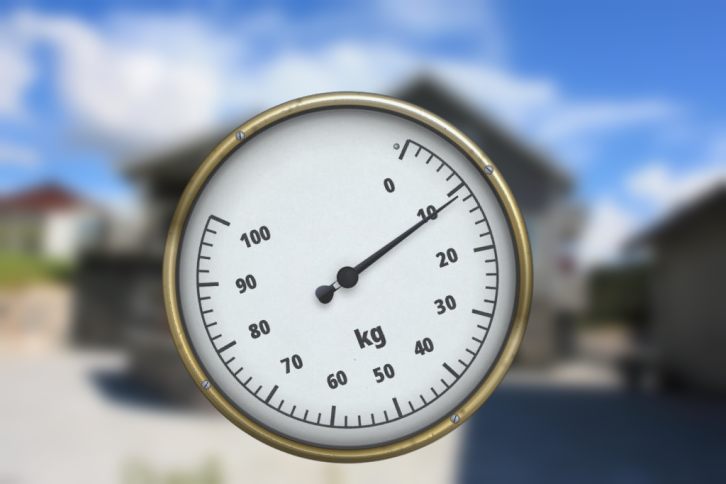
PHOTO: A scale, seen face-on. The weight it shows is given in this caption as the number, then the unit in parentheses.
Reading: 11 (kg)
